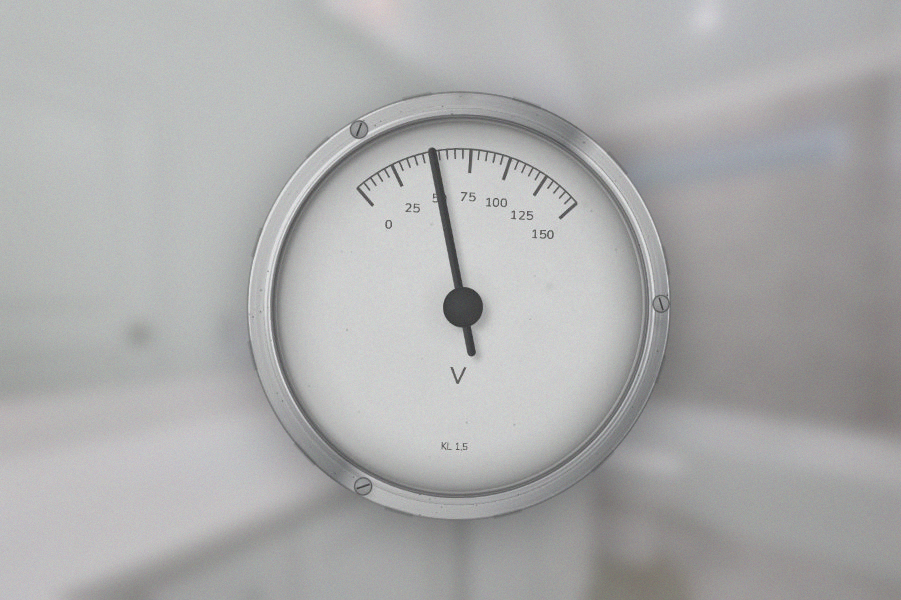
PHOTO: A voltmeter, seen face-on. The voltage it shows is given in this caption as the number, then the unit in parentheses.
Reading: 50 (V)
